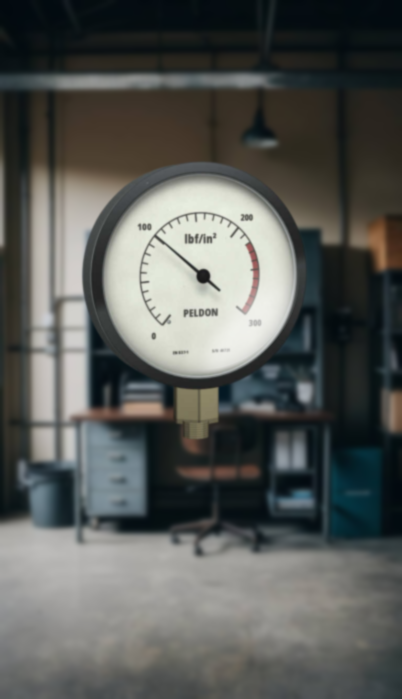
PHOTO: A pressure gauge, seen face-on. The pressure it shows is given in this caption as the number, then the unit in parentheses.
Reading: 100 (psi)
